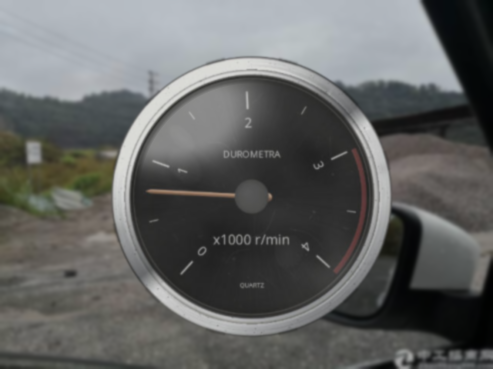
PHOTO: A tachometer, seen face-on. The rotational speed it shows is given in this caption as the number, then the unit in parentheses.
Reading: 750 (rpm)
